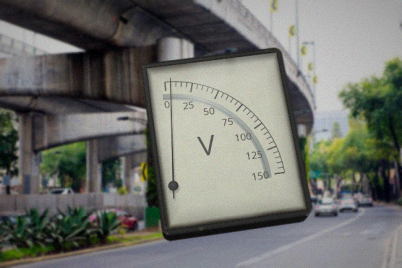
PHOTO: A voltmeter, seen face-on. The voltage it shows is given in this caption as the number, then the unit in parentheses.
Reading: 5 (V)
